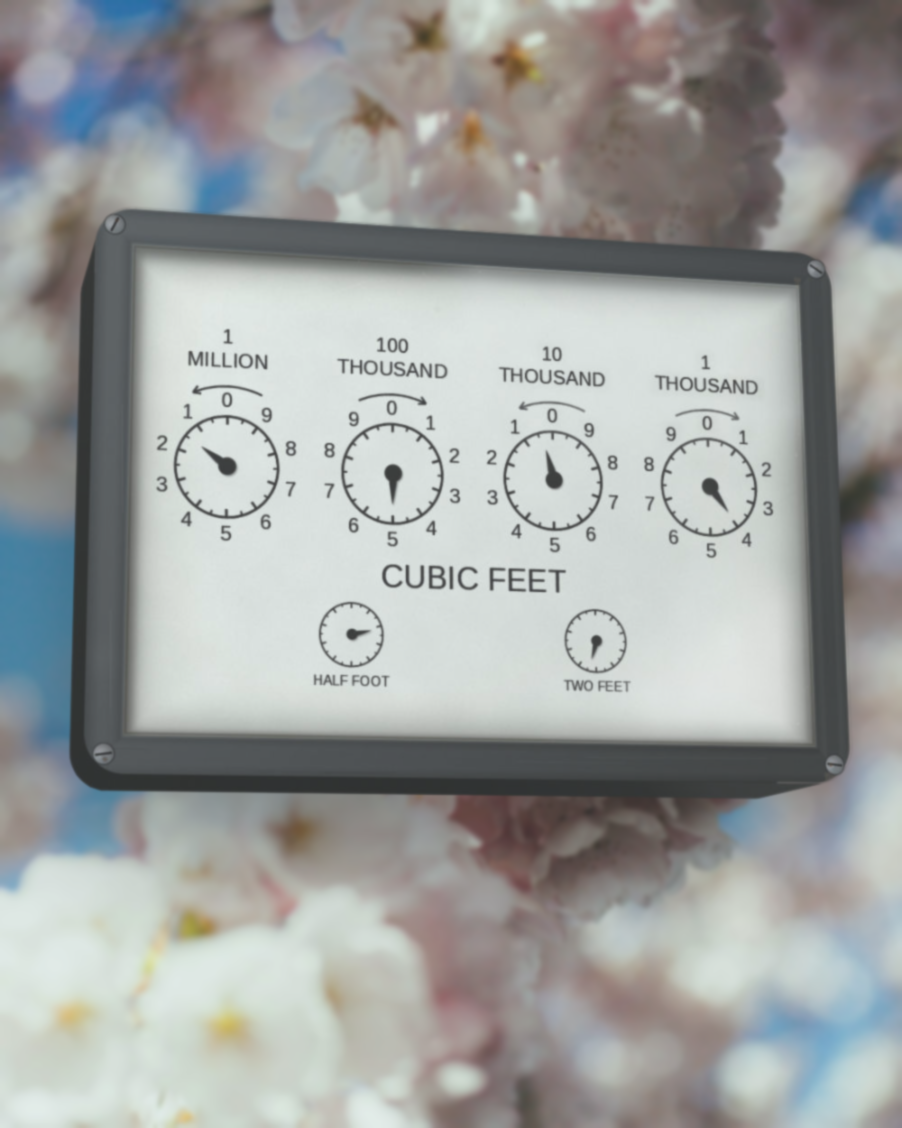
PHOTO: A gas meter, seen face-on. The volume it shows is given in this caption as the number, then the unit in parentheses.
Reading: 150400 (ft³)
